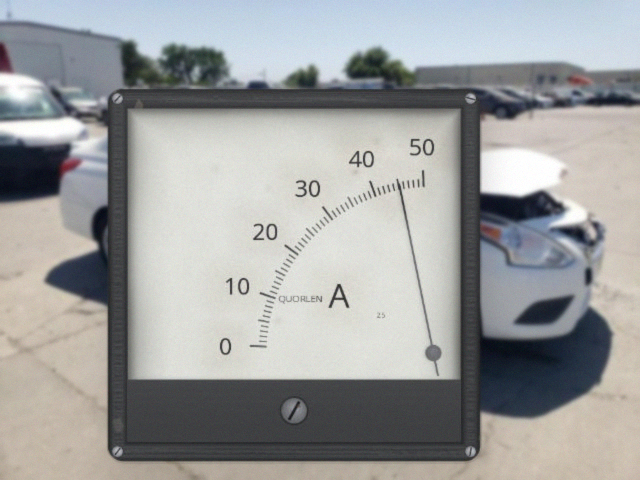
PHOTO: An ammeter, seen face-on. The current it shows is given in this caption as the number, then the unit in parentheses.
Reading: 45 (A)
